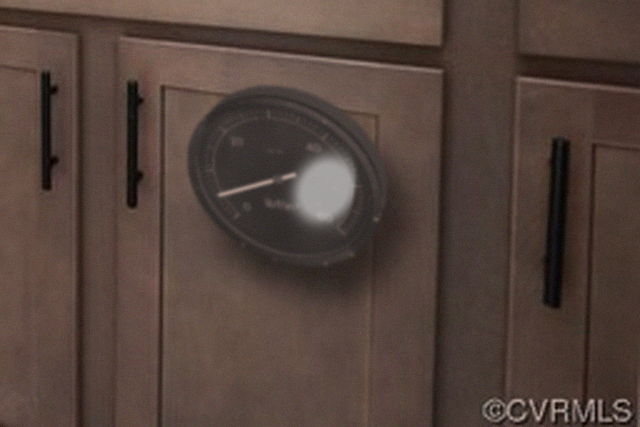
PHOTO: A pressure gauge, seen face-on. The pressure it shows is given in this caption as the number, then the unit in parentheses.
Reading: 5 (psi)
